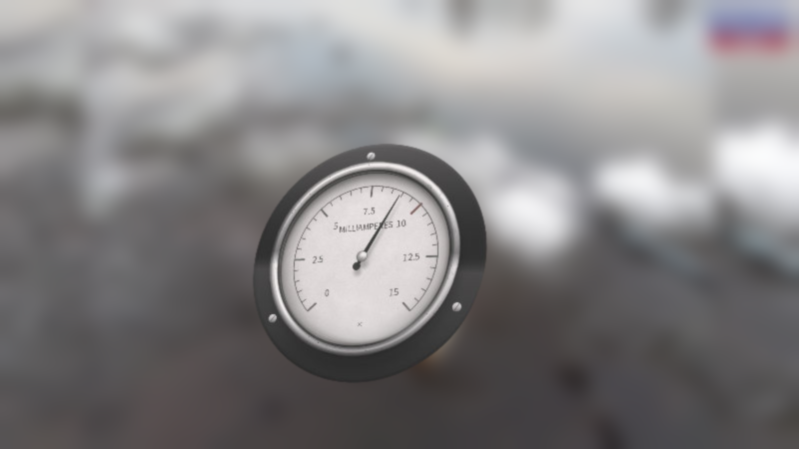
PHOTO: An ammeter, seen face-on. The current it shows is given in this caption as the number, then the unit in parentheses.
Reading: 9 (mA)
